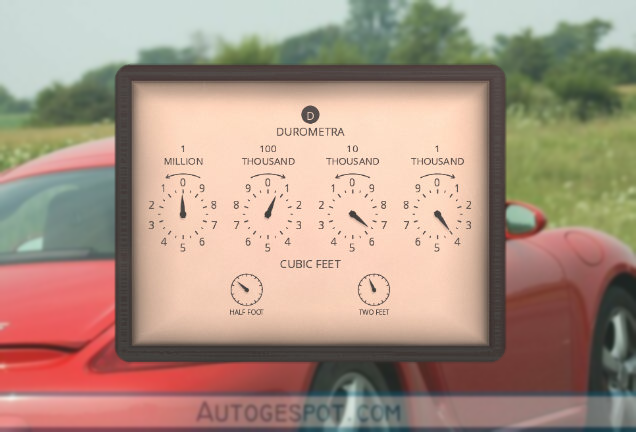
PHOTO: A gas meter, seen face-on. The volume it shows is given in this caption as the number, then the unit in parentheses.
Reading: 6400 (ft³)
